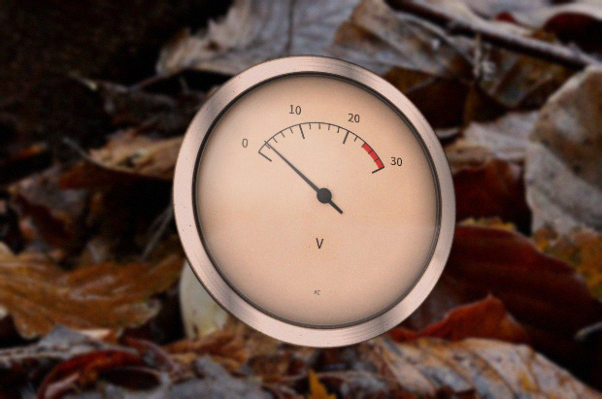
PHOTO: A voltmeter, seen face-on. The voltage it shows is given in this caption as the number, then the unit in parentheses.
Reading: 2 (V)
